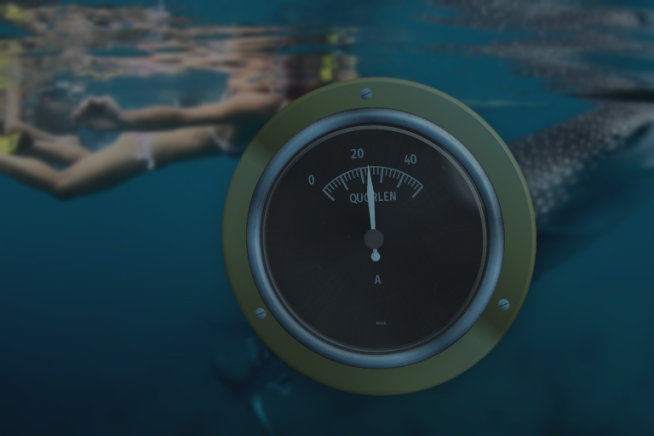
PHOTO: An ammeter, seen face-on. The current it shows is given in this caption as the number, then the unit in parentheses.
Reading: 24 (A)
